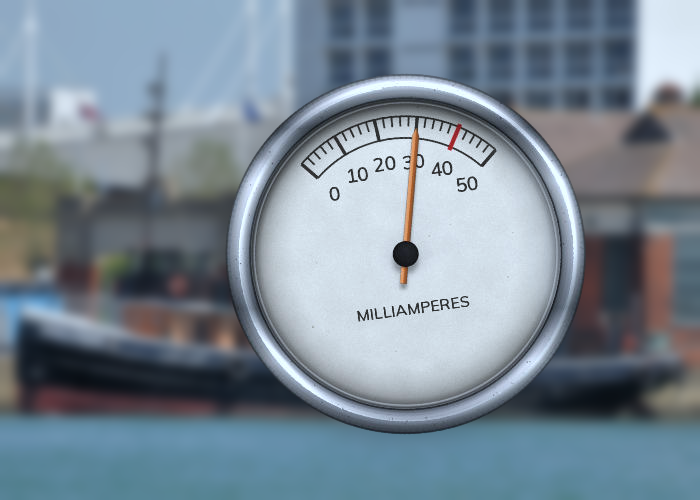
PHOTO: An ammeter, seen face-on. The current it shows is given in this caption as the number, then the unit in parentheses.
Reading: 30 (mA)
